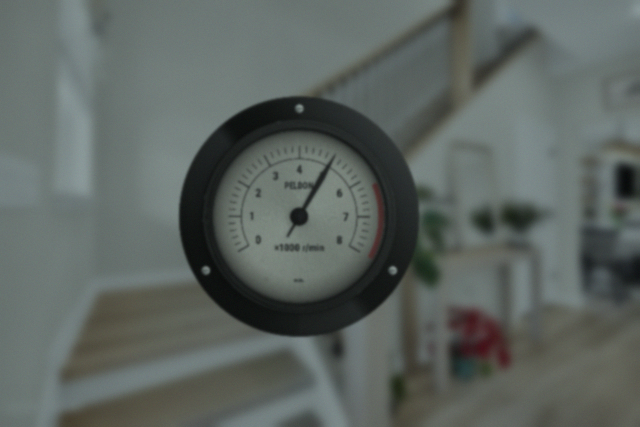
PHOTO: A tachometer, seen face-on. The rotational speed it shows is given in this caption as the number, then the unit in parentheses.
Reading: 5000 (rpm)
